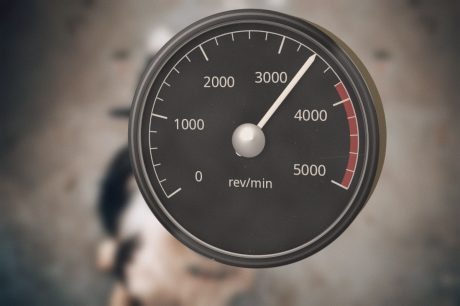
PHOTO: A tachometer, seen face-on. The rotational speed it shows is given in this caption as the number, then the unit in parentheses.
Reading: 3400 (rpm)
